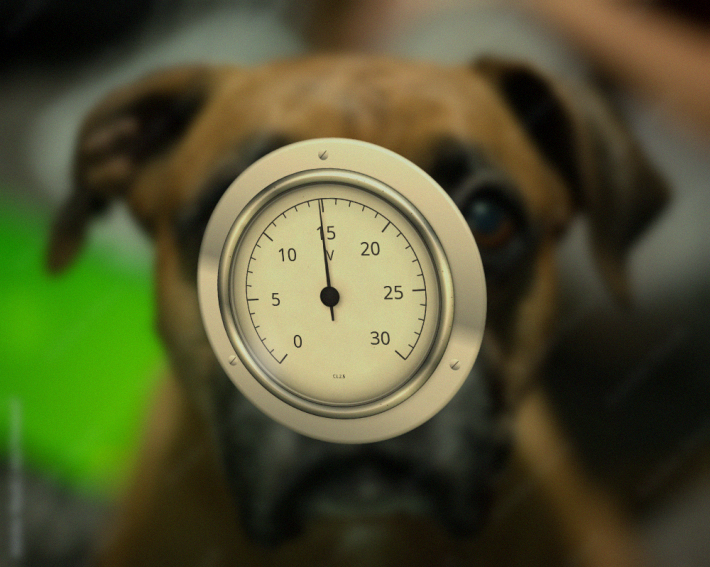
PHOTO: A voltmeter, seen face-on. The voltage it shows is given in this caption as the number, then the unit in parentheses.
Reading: 15 (V)
